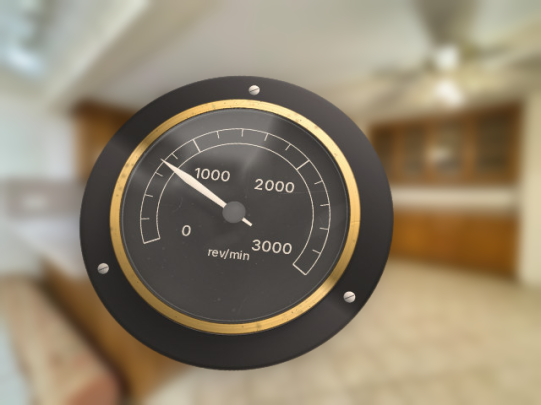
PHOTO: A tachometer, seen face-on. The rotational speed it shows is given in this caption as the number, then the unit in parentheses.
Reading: 700 (rpm)
